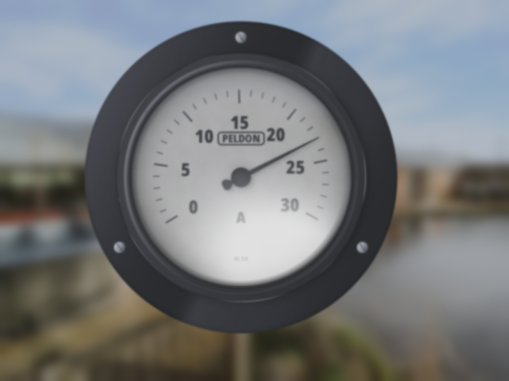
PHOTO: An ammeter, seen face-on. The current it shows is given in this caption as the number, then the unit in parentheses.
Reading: 23 (A)
